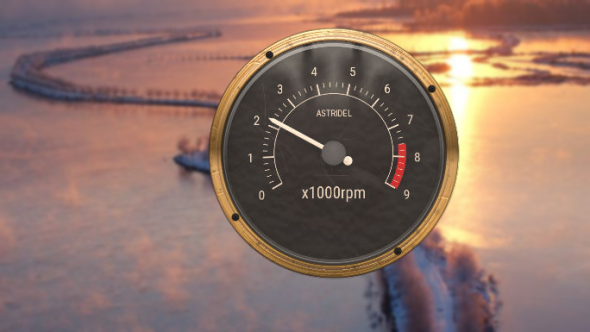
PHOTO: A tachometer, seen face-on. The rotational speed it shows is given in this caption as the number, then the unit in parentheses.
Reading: 2200 (rpm)
